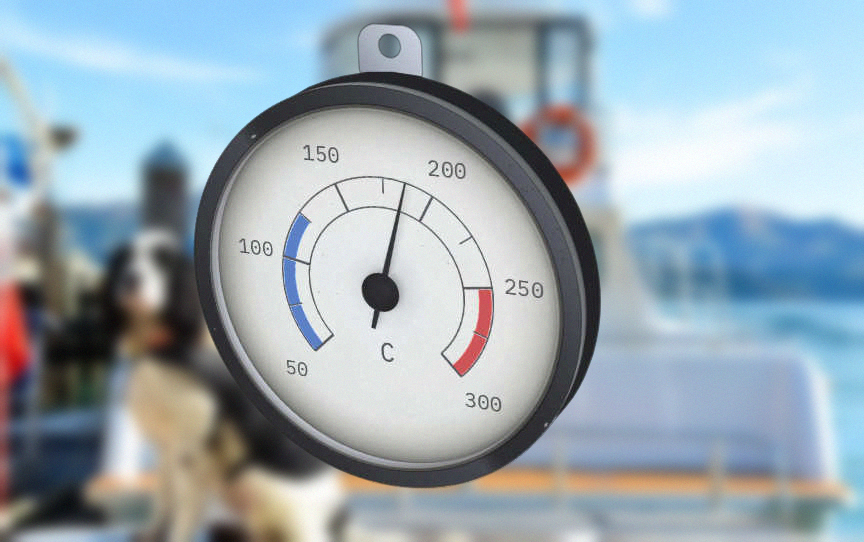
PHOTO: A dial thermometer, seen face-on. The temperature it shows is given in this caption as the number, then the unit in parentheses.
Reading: 187.5 (°C)
